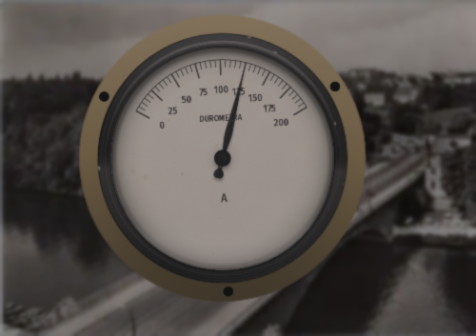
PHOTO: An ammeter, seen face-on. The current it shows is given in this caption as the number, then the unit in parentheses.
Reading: 125 (A)
